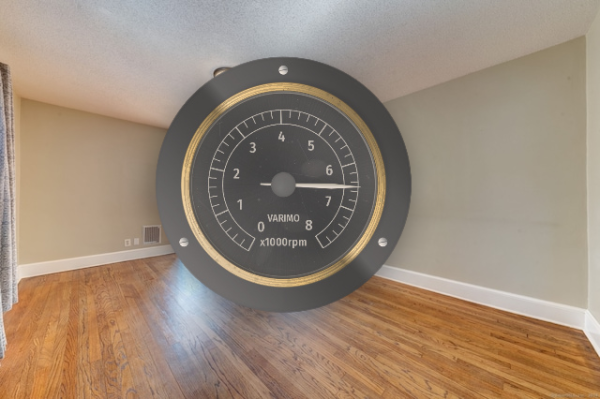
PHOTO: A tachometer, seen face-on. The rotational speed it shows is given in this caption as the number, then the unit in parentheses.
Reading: 6500 (rpm)
